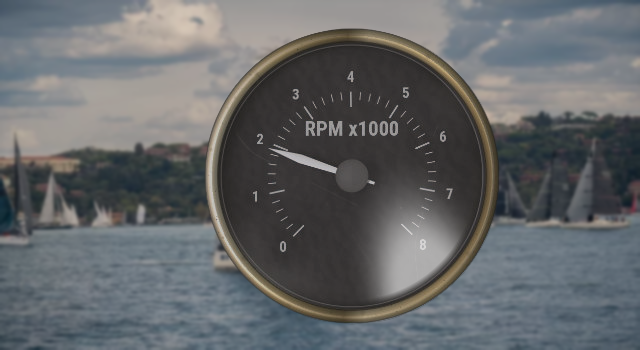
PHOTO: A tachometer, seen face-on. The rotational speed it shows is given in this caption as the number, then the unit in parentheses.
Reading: 1900 (rpm)
